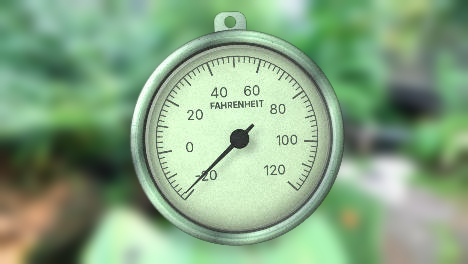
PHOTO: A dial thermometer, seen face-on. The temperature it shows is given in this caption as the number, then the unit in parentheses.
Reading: -18 (°F)
